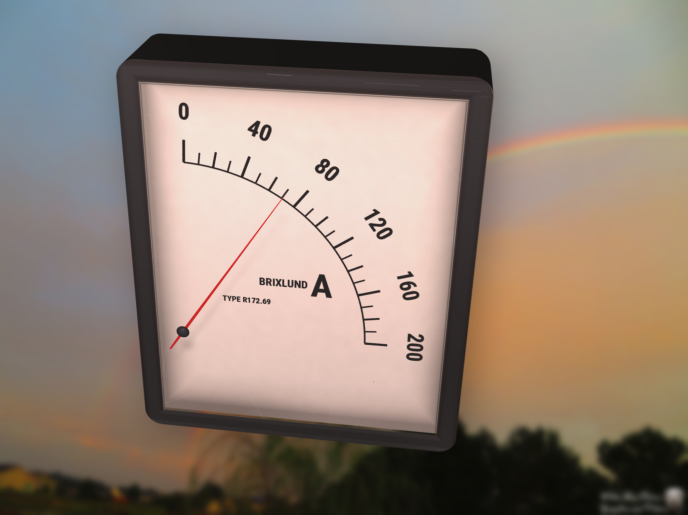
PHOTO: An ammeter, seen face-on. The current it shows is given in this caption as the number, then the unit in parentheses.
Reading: 70 (A)
